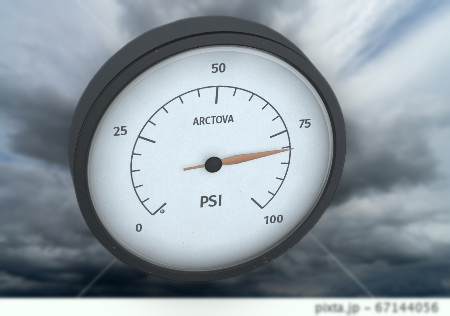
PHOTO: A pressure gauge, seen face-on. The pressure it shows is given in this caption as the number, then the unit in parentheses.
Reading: 80 (psi)
